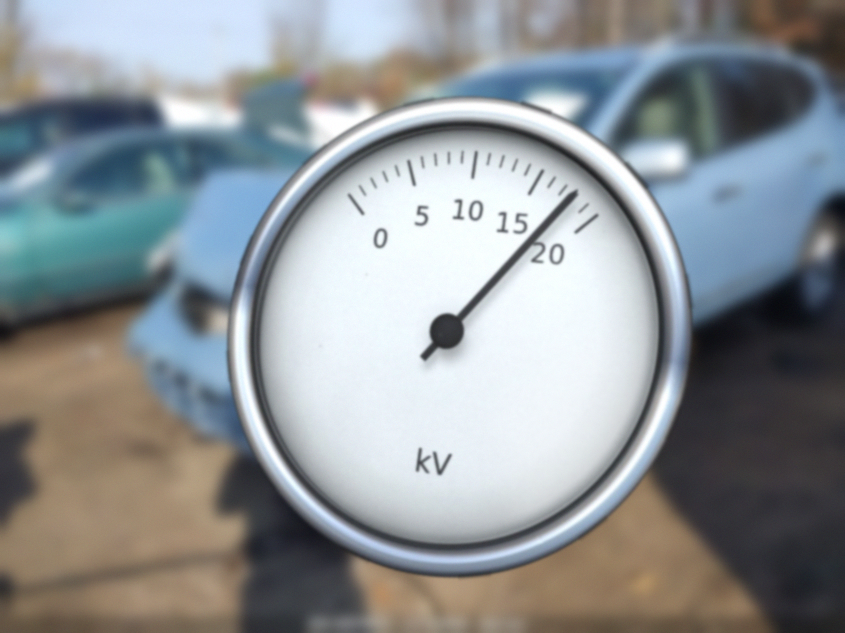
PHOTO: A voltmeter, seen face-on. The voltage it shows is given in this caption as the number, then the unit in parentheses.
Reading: 18 (kV)
